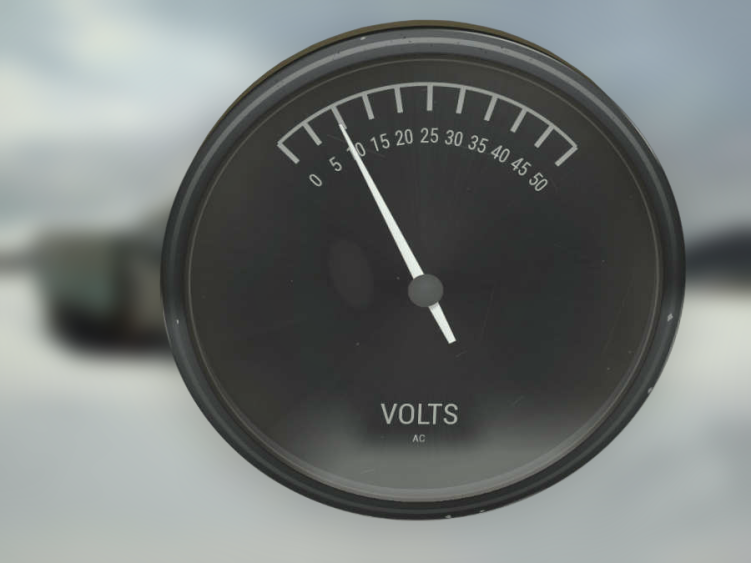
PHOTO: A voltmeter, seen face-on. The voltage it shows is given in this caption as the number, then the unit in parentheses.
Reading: 10 (V)
